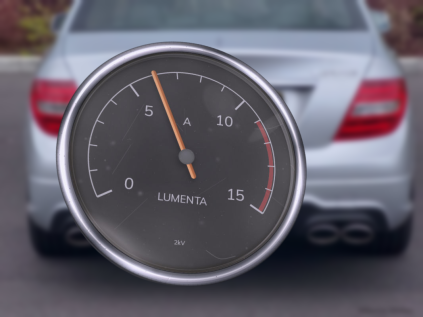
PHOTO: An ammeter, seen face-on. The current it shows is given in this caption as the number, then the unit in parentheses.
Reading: 6 (A)
